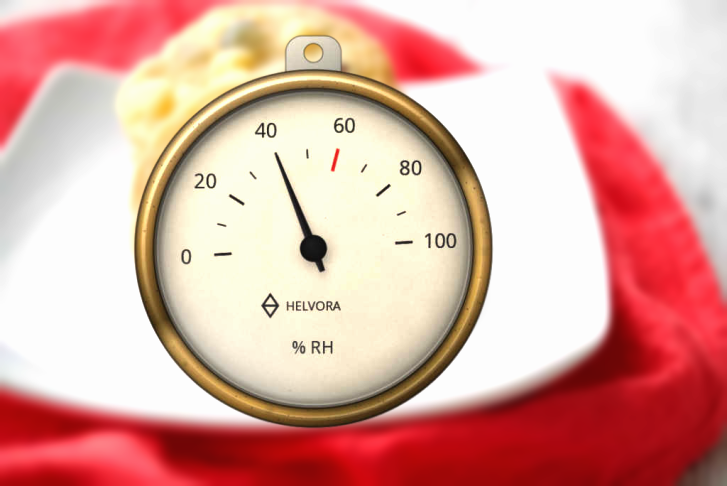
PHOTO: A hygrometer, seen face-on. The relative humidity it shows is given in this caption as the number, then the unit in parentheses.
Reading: 40 (%)
